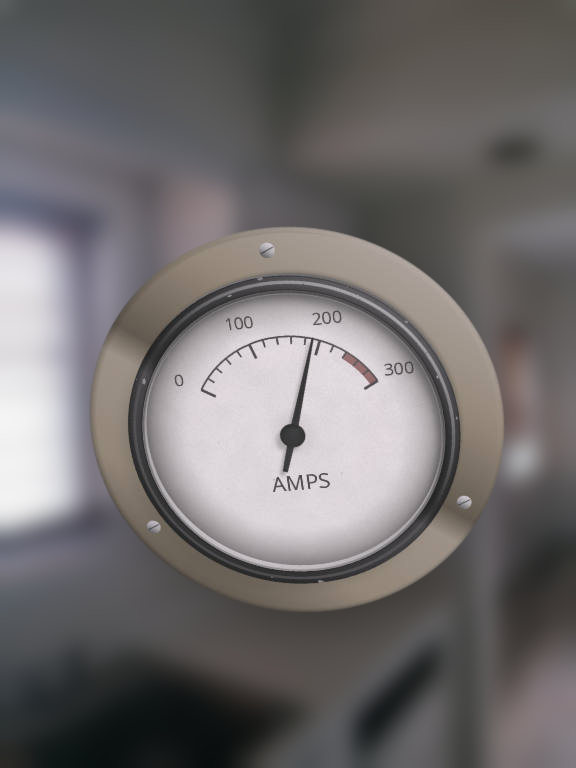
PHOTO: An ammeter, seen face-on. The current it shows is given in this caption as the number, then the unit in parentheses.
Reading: 190 (A)
